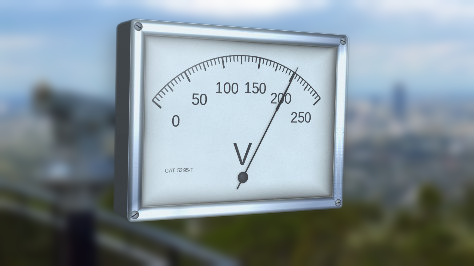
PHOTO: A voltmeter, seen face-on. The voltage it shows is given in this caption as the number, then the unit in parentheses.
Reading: 200 (V)
